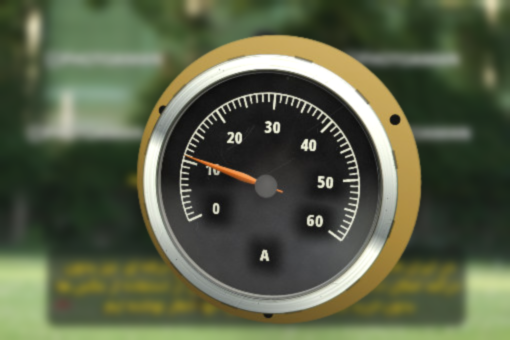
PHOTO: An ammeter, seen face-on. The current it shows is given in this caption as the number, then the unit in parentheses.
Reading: 11 (A)
